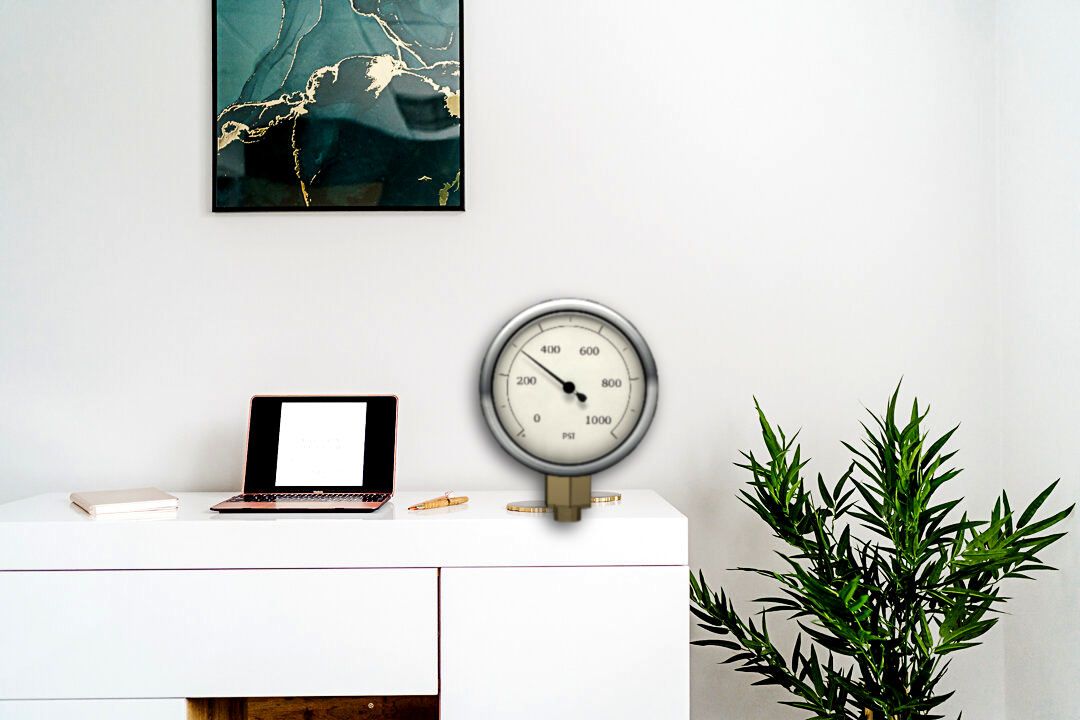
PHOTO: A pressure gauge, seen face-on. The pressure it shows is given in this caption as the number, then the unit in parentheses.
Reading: 300 (psi)
